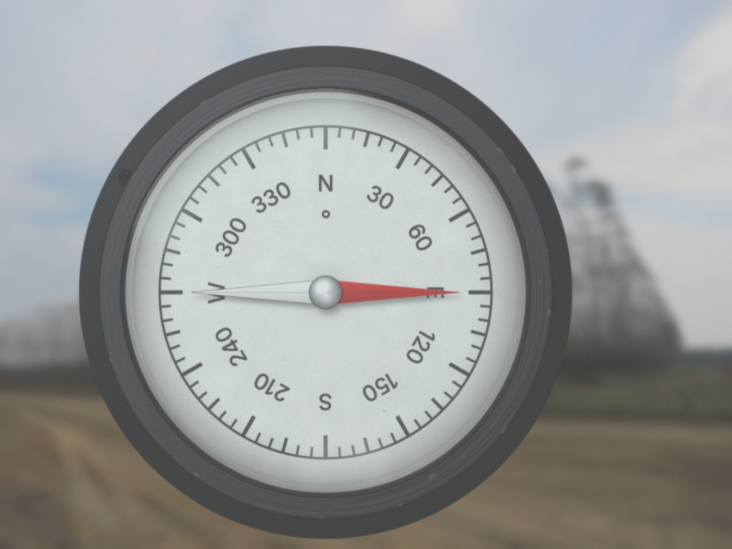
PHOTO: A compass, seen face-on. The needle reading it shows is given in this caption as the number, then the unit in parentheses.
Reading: 90 (°)
